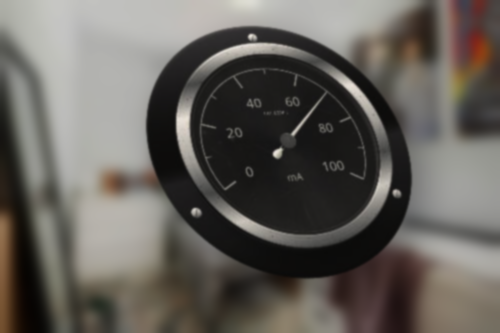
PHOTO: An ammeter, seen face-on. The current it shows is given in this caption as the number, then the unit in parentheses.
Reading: 70 (mA)
